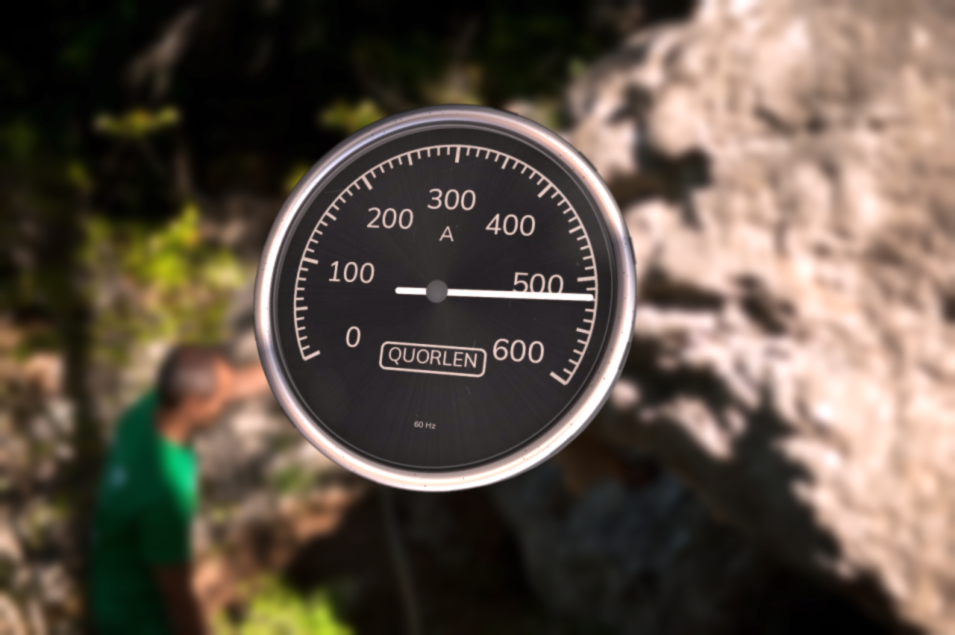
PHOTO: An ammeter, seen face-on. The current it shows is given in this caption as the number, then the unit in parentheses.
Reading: 520 (A)
